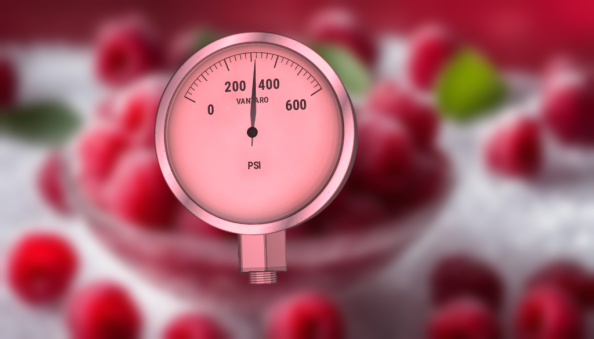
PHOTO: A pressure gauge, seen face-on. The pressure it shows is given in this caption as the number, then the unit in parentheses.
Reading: 320 (psi)
